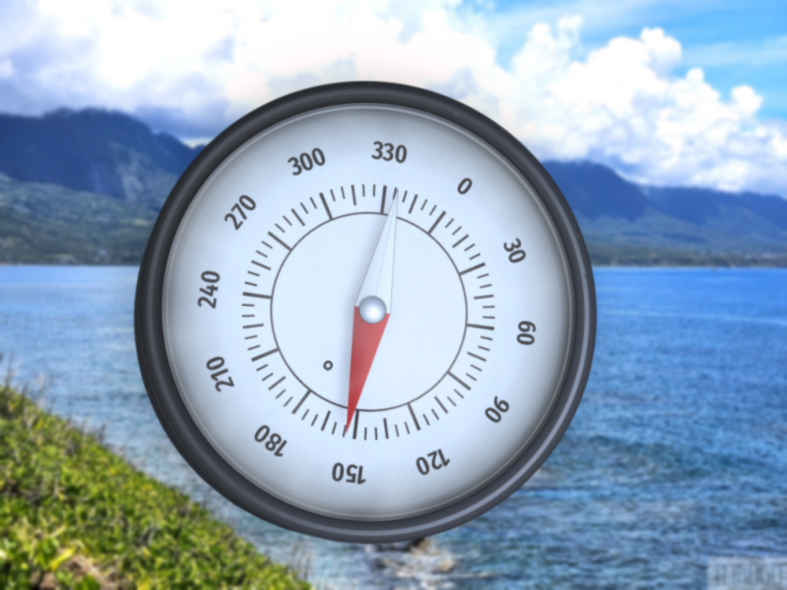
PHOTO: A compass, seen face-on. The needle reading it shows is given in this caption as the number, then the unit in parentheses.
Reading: 155 (°)
